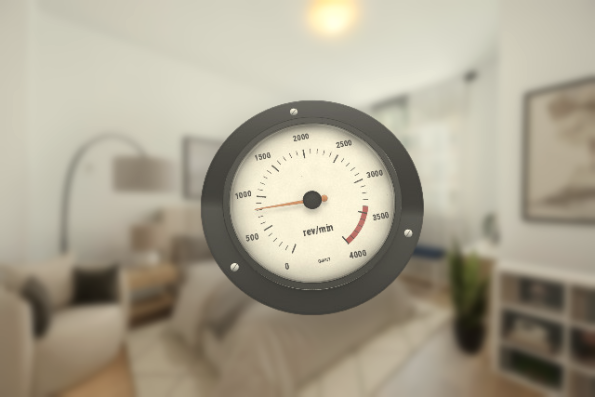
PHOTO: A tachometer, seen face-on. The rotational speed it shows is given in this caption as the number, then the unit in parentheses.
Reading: 800 (rpm)
